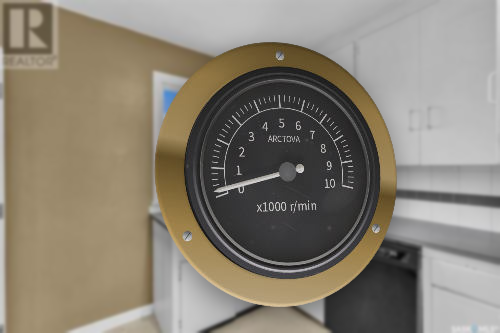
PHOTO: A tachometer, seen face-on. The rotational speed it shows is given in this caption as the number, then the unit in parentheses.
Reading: 200 (rpm)
